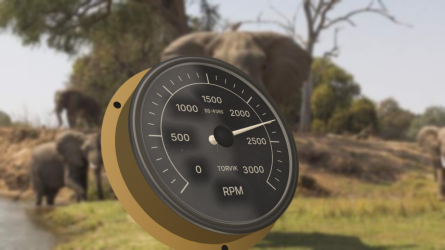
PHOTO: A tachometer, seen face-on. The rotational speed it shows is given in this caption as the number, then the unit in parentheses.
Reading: 2300 (rpm)
